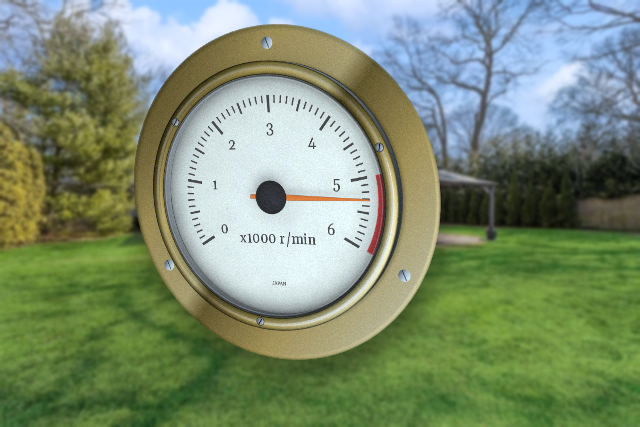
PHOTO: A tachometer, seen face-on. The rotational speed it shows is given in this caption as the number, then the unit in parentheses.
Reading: 5300 (rpm)
